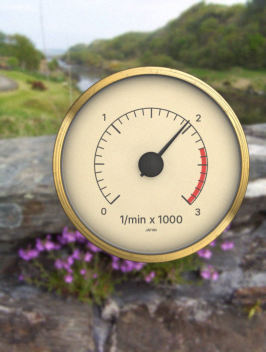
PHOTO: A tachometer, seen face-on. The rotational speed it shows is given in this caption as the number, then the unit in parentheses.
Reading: 1950 (rpm)
